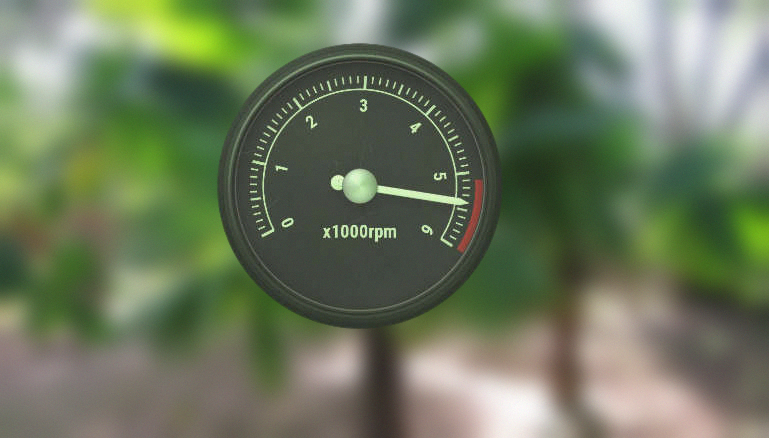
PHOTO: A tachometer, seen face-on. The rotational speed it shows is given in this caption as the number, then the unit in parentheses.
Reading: 5400 (rpm)
